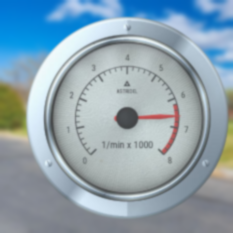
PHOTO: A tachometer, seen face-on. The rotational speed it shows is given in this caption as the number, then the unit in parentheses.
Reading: 6600 (rpm)
